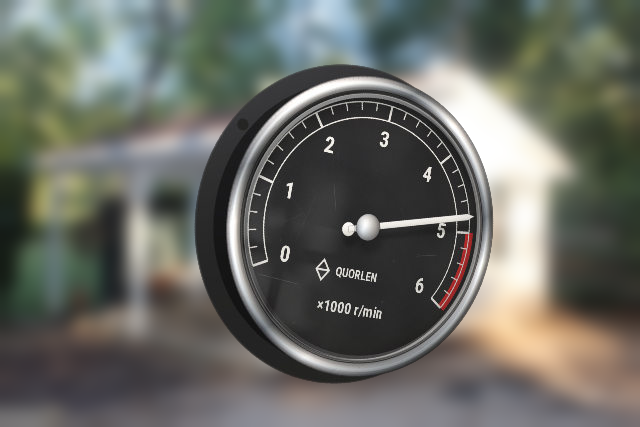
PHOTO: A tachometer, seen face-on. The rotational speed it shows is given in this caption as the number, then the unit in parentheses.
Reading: 4800 (rpm)
